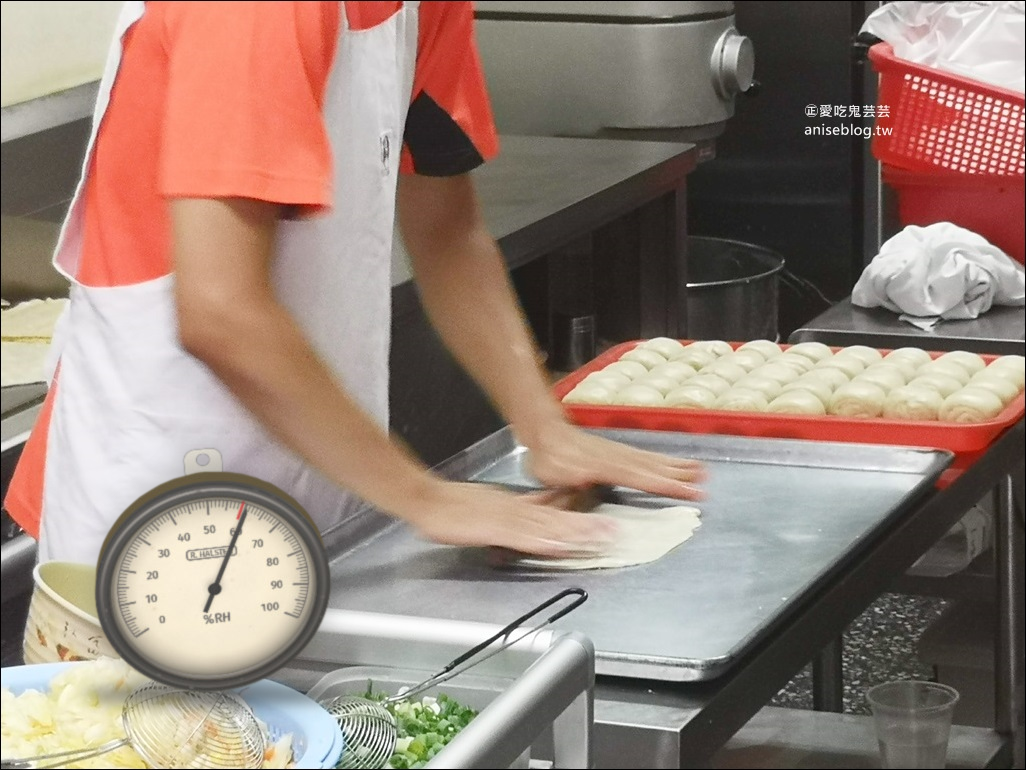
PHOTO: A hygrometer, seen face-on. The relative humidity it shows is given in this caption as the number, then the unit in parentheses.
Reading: 60 (%)
